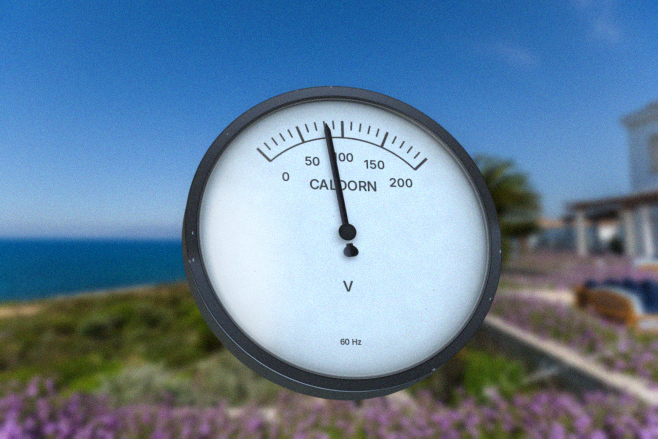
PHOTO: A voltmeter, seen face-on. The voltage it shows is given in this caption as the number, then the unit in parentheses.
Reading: 80 (V)
